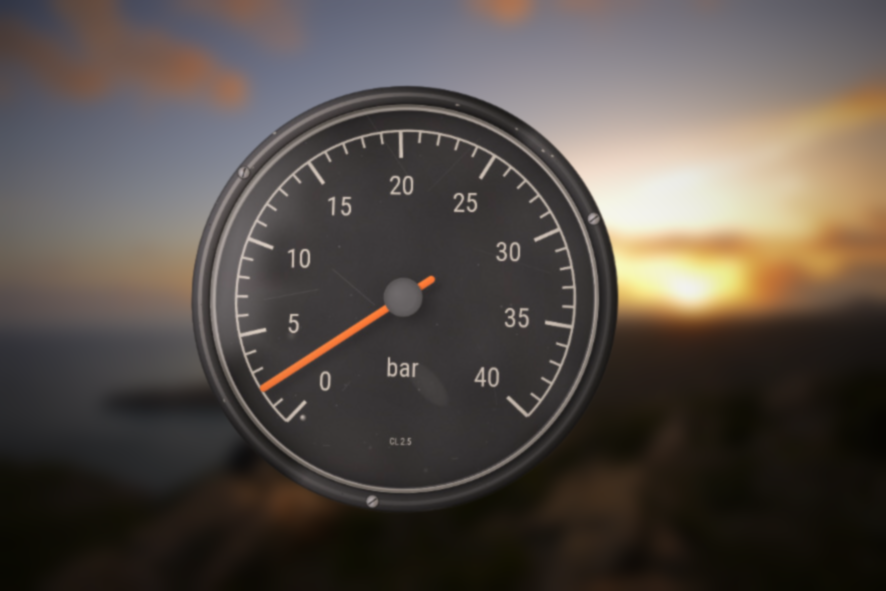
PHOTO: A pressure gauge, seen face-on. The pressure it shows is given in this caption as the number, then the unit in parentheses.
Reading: 2 (bar)
